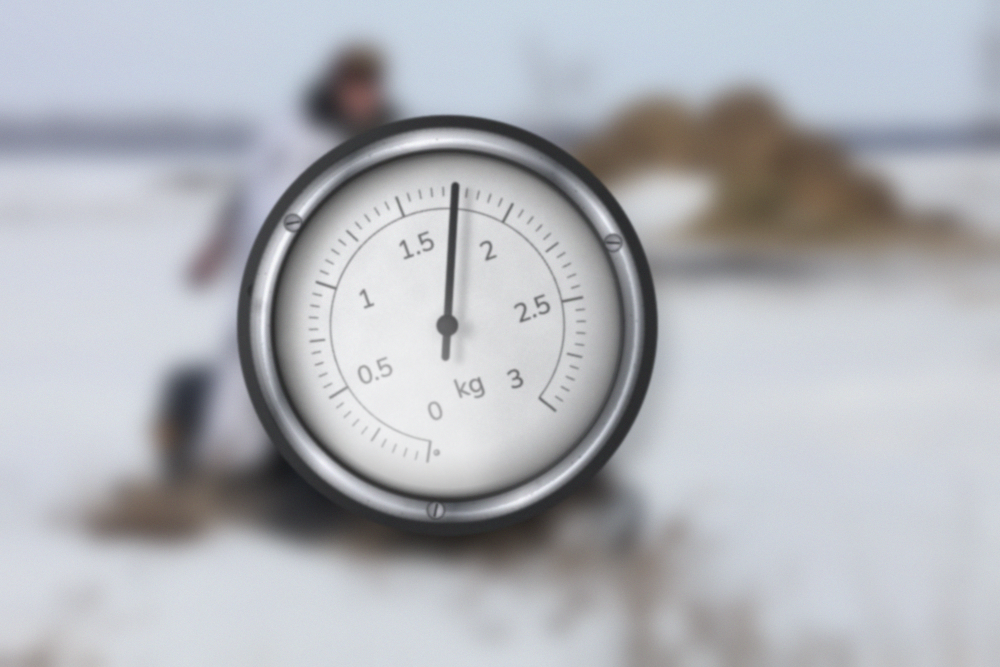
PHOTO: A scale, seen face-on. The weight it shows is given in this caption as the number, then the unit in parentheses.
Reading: 1.75 (kg)
